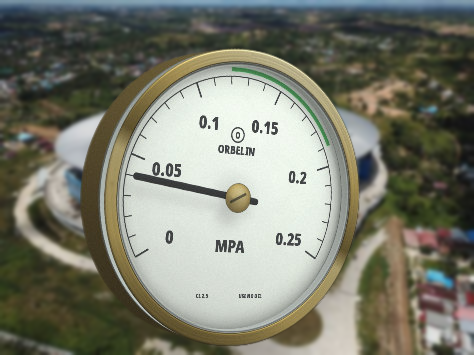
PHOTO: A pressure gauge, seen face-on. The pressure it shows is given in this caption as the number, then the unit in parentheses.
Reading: 0.04 (MPa)
